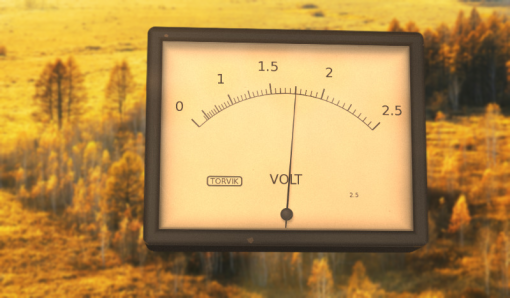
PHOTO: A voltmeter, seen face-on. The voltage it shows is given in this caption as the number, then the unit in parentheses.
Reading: 1.75 (V)
